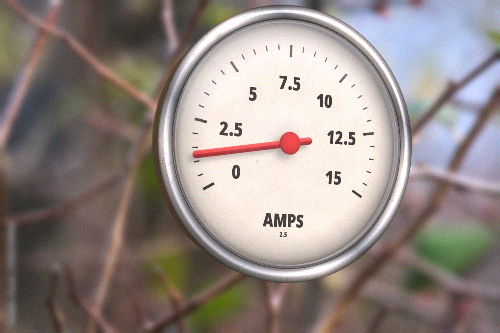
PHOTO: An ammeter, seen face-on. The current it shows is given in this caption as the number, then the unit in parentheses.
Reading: 1.25 (A)
